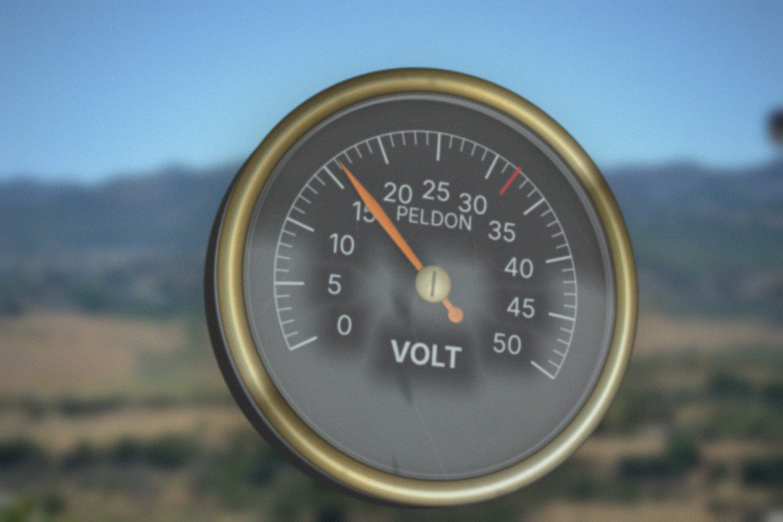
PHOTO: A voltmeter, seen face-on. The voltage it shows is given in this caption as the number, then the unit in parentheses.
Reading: 16 (V)
